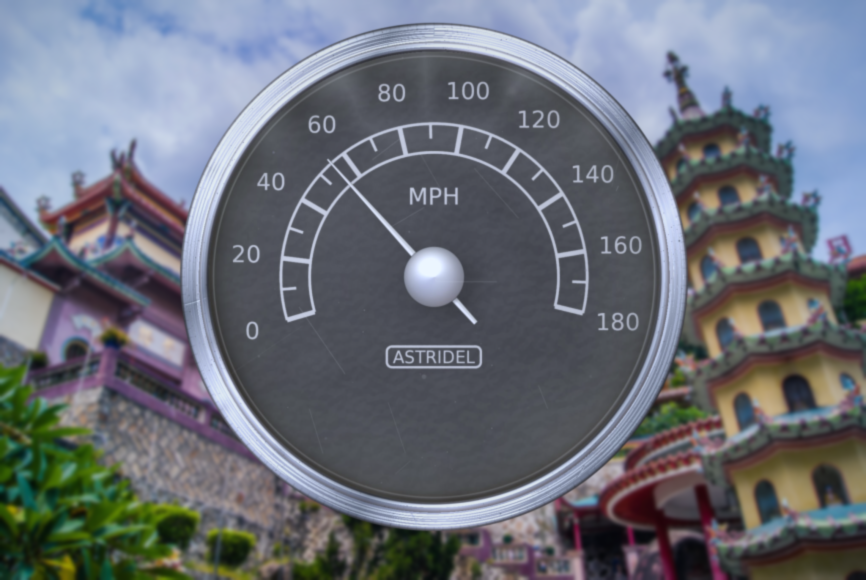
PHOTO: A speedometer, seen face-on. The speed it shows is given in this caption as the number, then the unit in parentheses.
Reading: 55 (mph)
